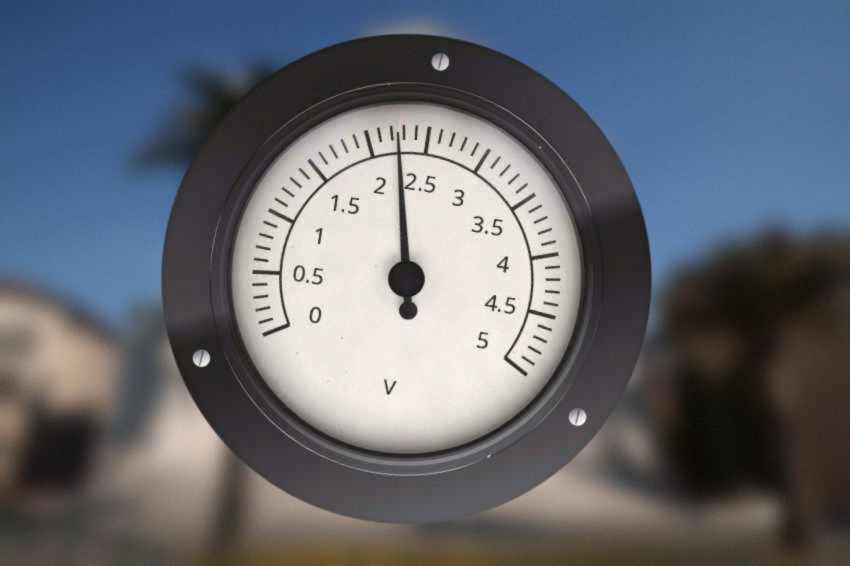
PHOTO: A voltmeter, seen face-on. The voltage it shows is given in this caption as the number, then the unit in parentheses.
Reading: 2.25 (V)
